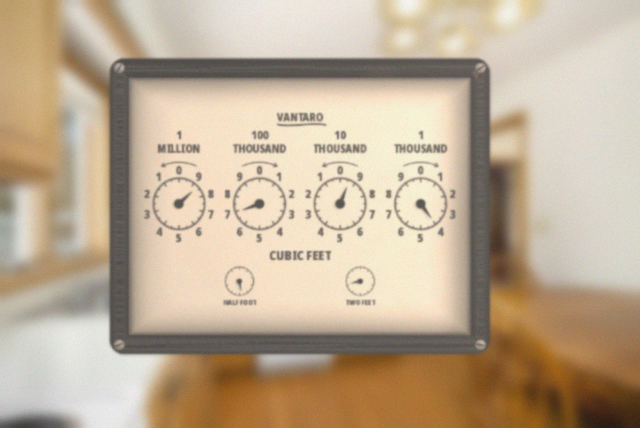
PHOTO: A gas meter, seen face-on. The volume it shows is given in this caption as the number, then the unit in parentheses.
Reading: 869400 (ft³)
